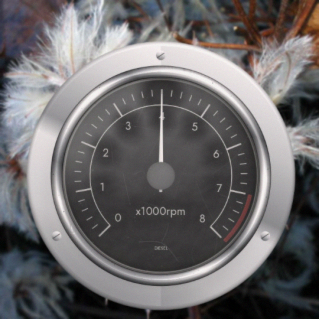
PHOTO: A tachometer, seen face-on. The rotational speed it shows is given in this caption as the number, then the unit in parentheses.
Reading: 4000 (rpm)
